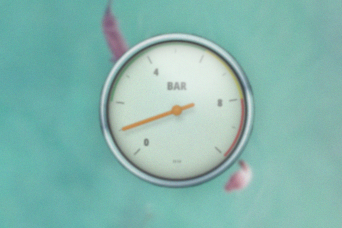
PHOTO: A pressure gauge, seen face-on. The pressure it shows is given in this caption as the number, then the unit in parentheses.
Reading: 1 (bar)
